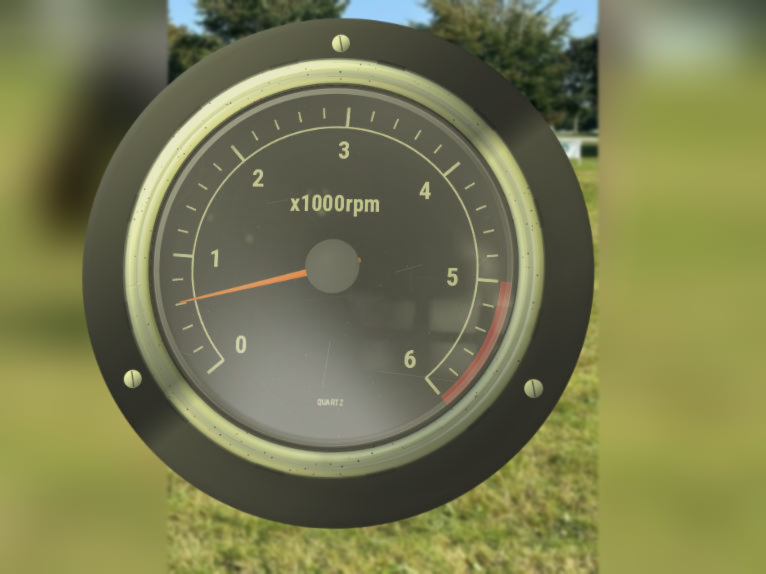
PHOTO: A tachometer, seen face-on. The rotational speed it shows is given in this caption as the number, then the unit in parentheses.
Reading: 600 (rpm)
